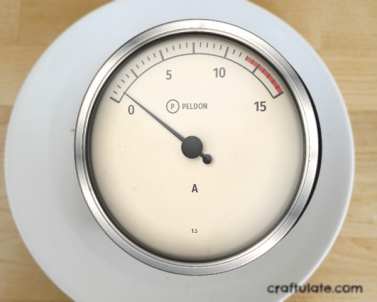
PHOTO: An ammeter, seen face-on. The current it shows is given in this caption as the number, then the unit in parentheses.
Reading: 1 (A)
